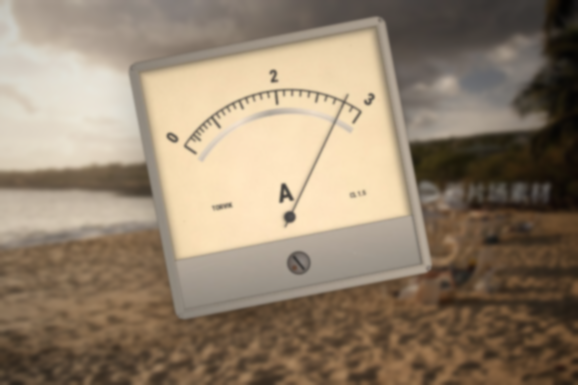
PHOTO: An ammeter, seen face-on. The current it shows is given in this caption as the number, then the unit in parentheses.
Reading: 2.8 (A)
